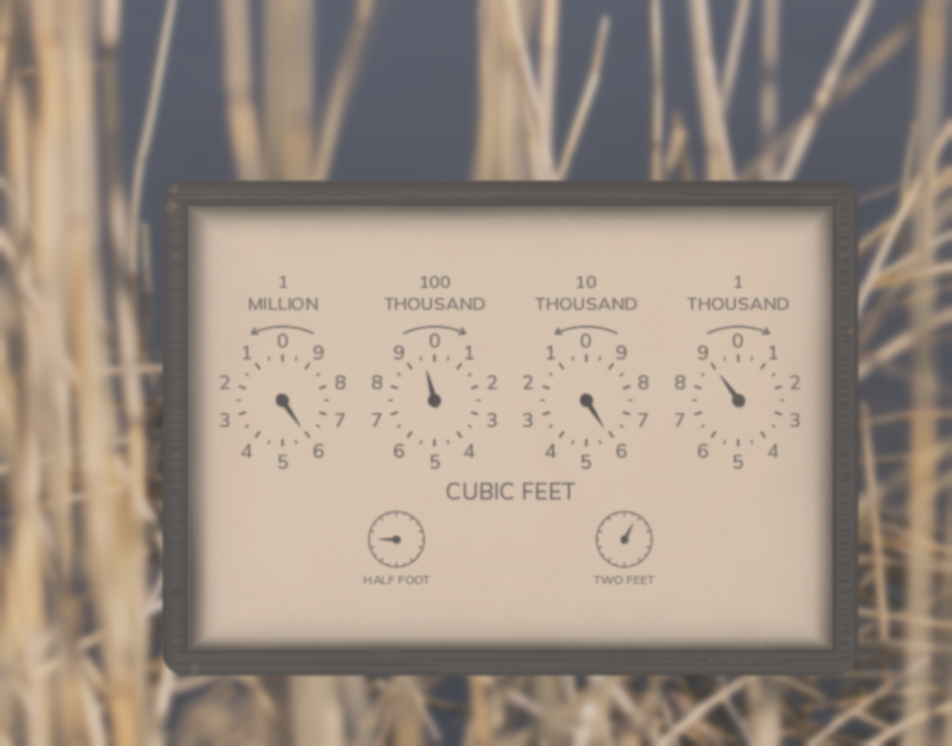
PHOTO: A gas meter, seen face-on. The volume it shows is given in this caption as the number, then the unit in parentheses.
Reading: 595900 (ft³)
